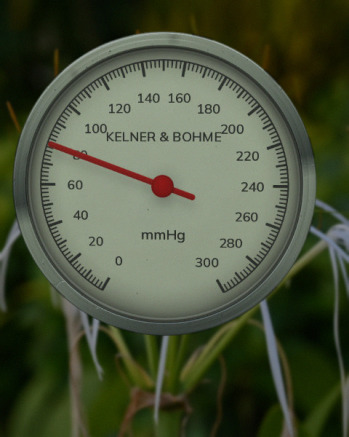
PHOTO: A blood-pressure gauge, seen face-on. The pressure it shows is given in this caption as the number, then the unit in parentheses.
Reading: 80 (mmHg)
